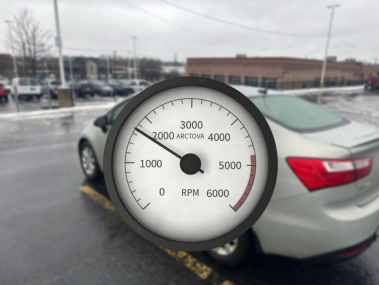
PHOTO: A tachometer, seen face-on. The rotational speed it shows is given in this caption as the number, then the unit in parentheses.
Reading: 1700 (rpm)
